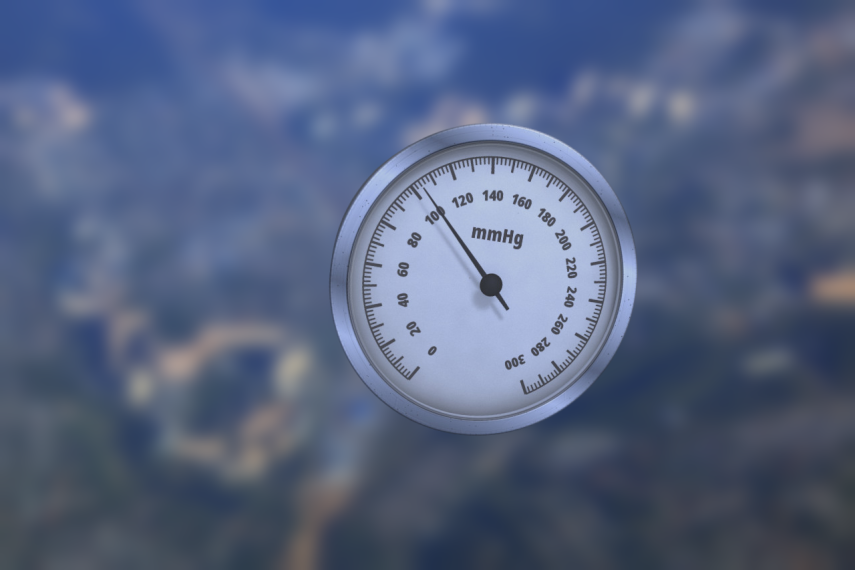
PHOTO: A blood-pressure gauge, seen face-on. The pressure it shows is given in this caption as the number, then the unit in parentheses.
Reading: 104 (mmHg)
